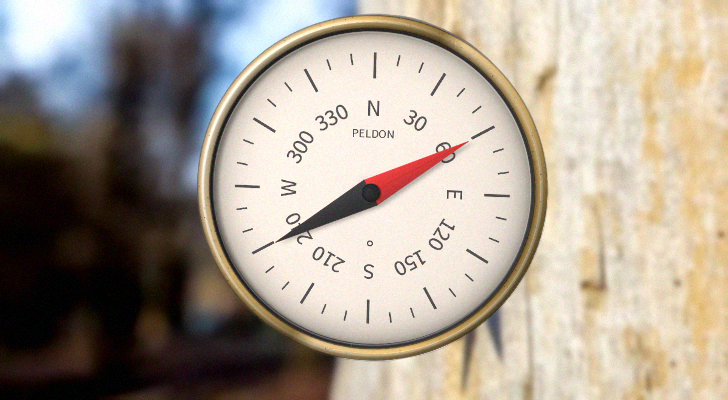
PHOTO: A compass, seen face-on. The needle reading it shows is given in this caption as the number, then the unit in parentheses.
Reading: 60 (°)
